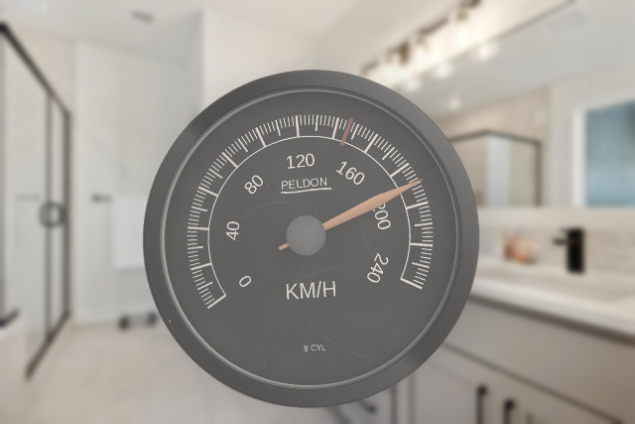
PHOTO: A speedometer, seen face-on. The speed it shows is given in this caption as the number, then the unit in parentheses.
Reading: 190 (km/h)
